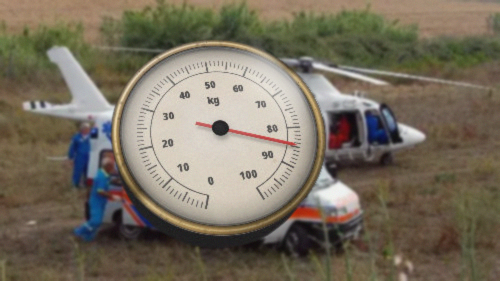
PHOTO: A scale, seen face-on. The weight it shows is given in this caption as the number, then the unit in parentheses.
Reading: 85 (kg)
